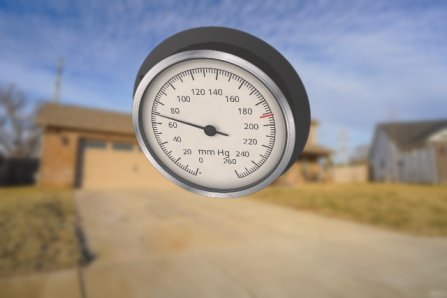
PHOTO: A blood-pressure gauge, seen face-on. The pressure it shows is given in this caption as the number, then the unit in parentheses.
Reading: 70 (mmHg)
